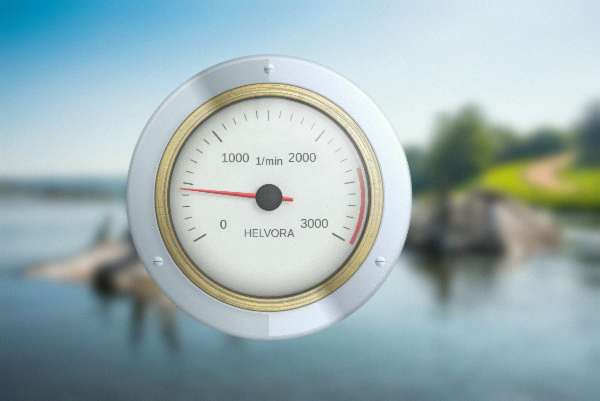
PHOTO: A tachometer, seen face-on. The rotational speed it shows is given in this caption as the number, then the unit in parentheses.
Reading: 450 (rpm)
